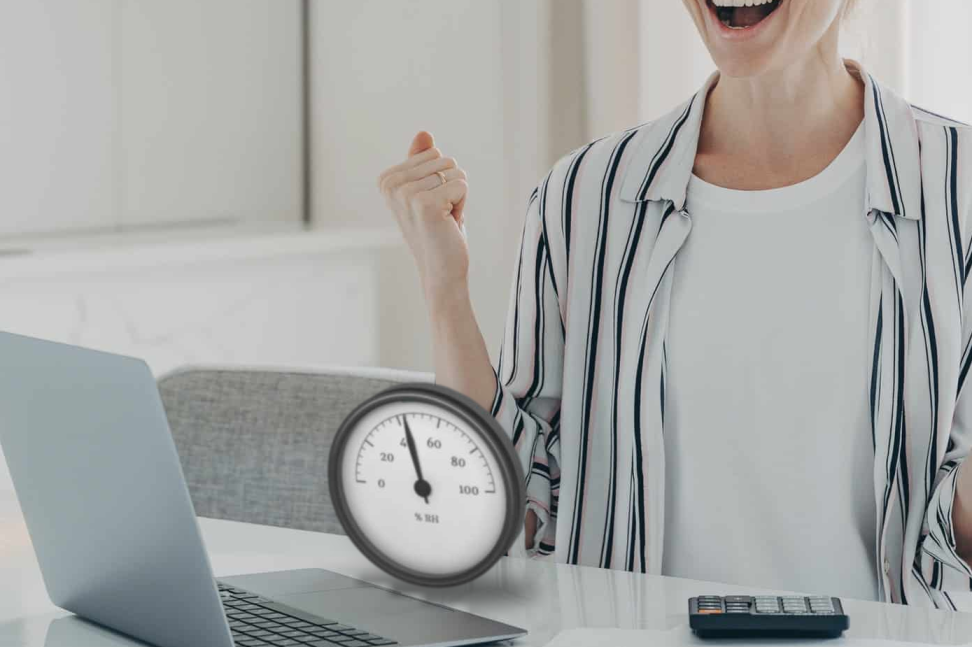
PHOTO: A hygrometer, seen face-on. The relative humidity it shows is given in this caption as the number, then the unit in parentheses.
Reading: 44 (%)
